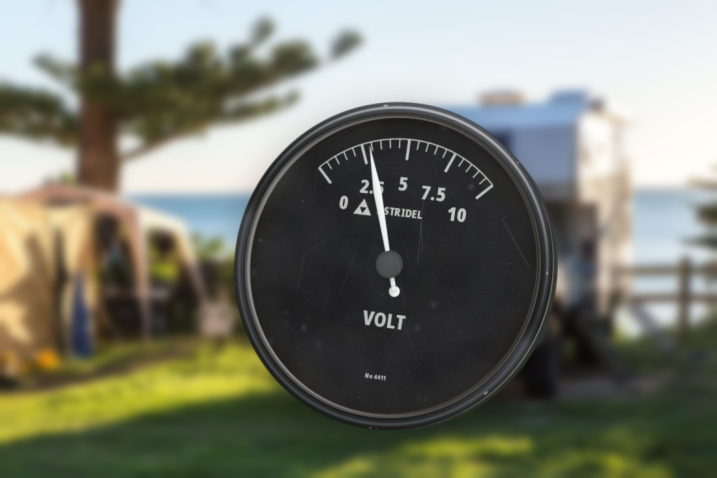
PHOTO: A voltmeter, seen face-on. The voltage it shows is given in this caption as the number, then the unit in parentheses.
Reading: 3 (V)
